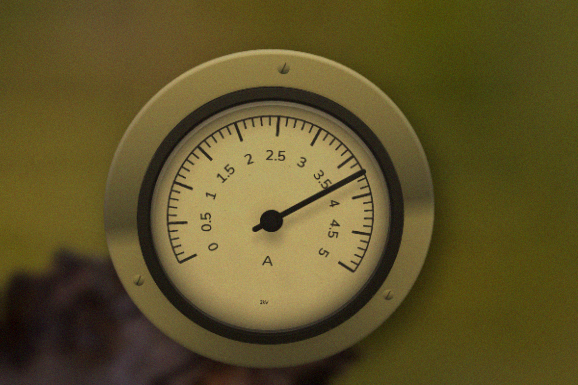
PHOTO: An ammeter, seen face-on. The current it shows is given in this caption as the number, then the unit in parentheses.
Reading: 3.7 (A)
